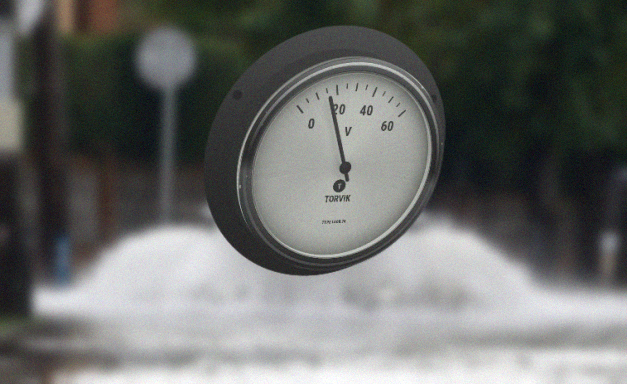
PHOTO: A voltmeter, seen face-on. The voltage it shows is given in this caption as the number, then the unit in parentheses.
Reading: 15 (V)
